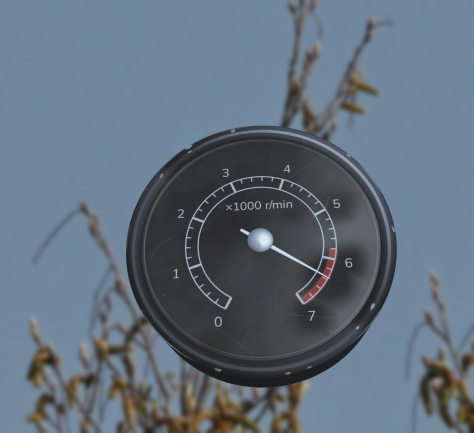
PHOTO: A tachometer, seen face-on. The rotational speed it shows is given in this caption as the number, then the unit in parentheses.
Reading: 6400 (rpm)
